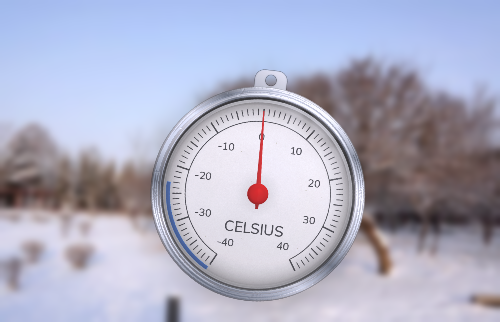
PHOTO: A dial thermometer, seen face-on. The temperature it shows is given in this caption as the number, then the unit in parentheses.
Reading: 0 (°C)
